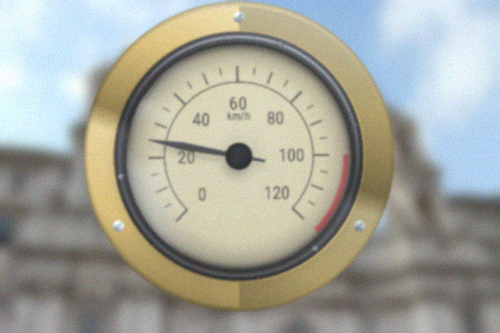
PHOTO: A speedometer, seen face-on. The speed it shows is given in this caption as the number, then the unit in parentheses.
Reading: 25 (km/h)
